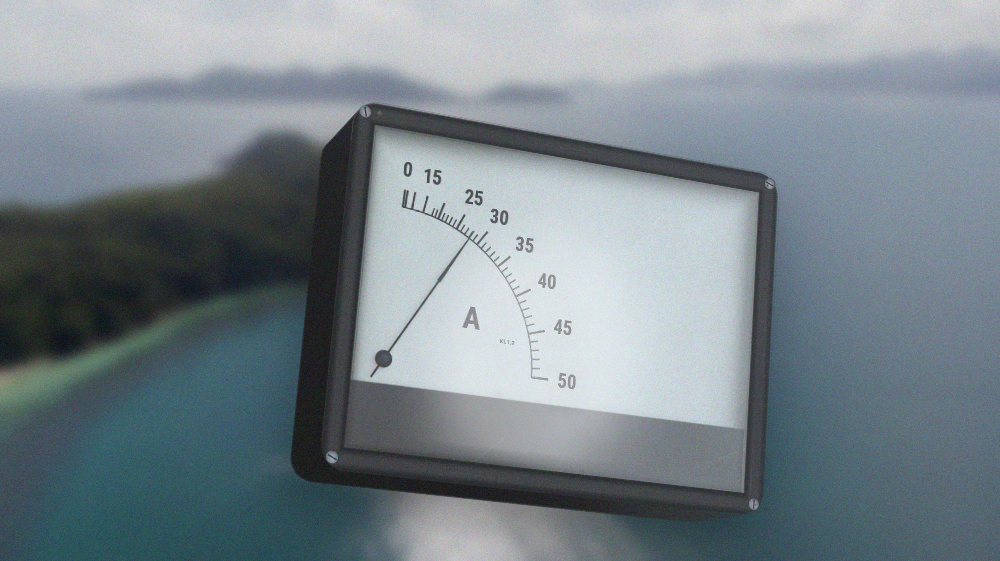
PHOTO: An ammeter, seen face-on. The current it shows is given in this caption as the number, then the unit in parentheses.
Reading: 28 (A)
